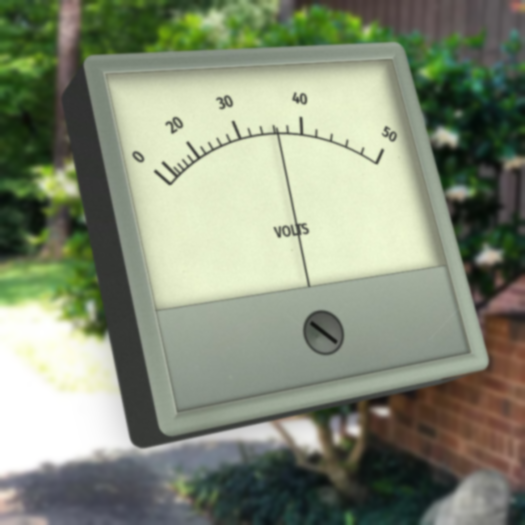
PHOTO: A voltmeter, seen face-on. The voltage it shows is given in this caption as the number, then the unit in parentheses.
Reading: 36 (V)
